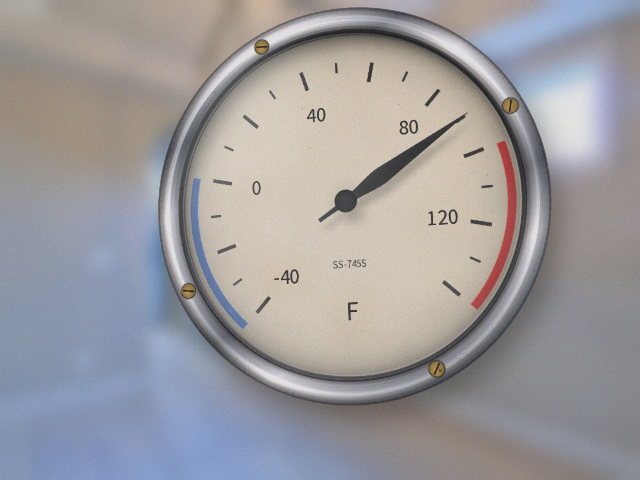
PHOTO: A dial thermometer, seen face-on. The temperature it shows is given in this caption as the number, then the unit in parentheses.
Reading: 90 (°F)
